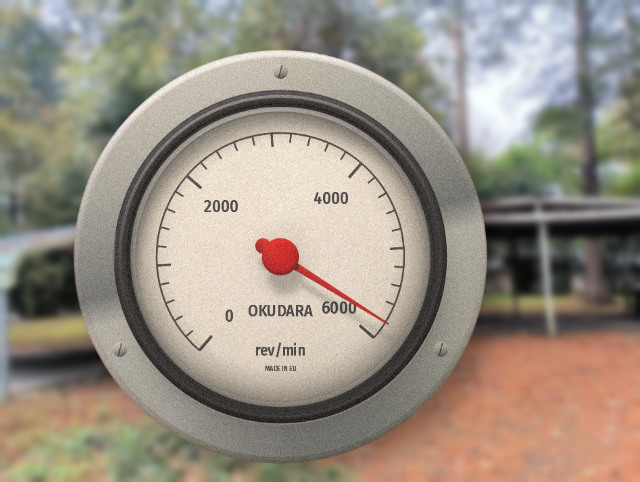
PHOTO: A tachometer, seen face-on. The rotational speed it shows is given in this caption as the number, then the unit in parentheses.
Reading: 5800 (rpm)
